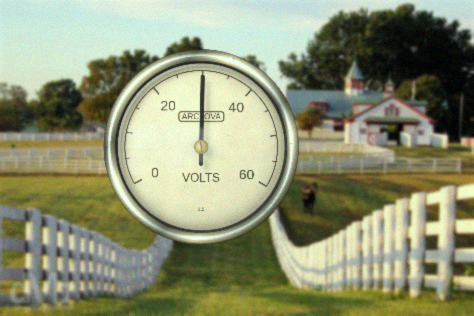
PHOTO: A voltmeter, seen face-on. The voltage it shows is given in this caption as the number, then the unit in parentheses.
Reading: 30 (V)
